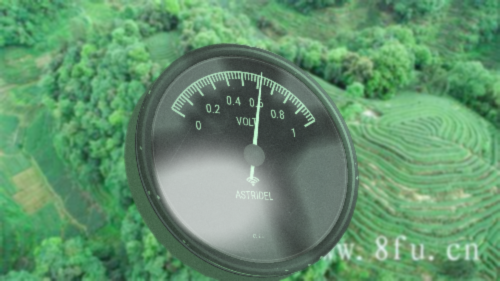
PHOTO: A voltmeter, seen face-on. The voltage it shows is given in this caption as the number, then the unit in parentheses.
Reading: 0.6 (V)
